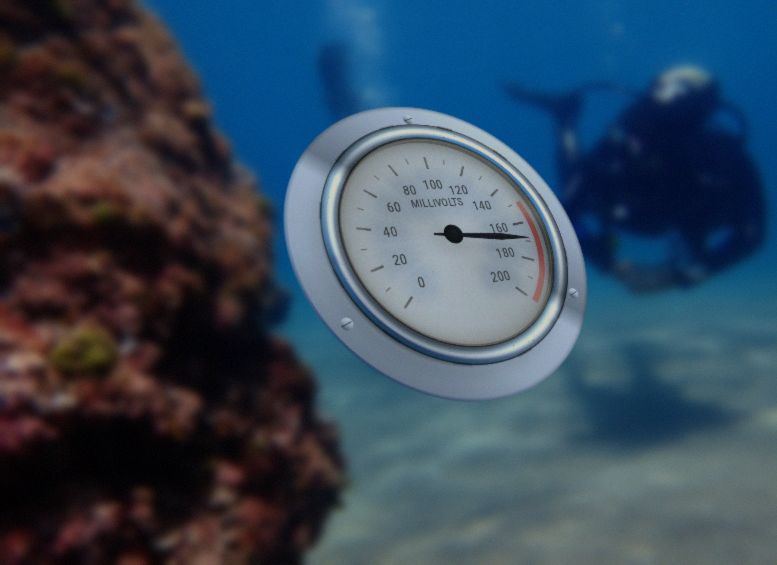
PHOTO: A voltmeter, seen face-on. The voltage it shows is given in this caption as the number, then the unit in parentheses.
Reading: 170 (mV)
